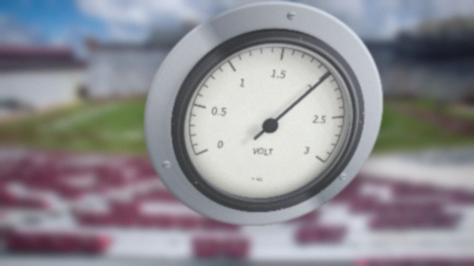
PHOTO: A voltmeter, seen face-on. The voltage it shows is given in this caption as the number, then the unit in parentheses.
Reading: 2 (V)
